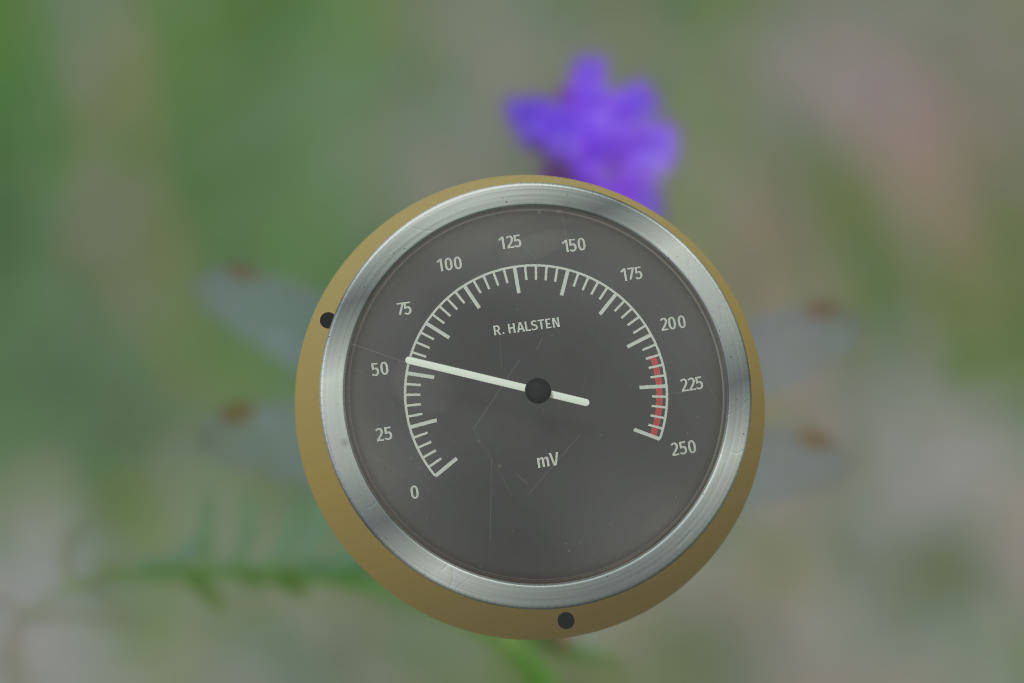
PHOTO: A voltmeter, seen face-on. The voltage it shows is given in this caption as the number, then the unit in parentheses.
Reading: 55 (mV)
